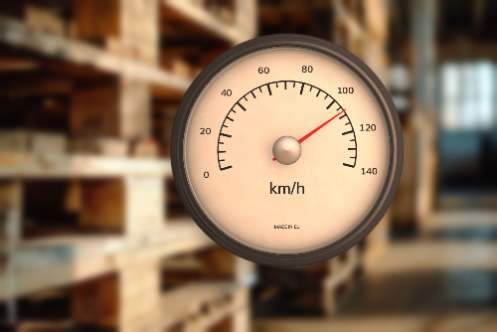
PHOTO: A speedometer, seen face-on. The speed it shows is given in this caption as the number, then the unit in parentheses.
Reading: 107.5 (km/h)
